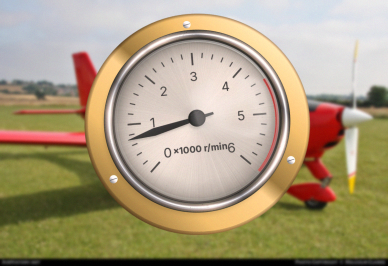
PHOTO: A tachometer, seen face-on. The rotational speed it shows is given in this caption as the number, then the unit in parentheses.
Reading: 700 (rpm)
